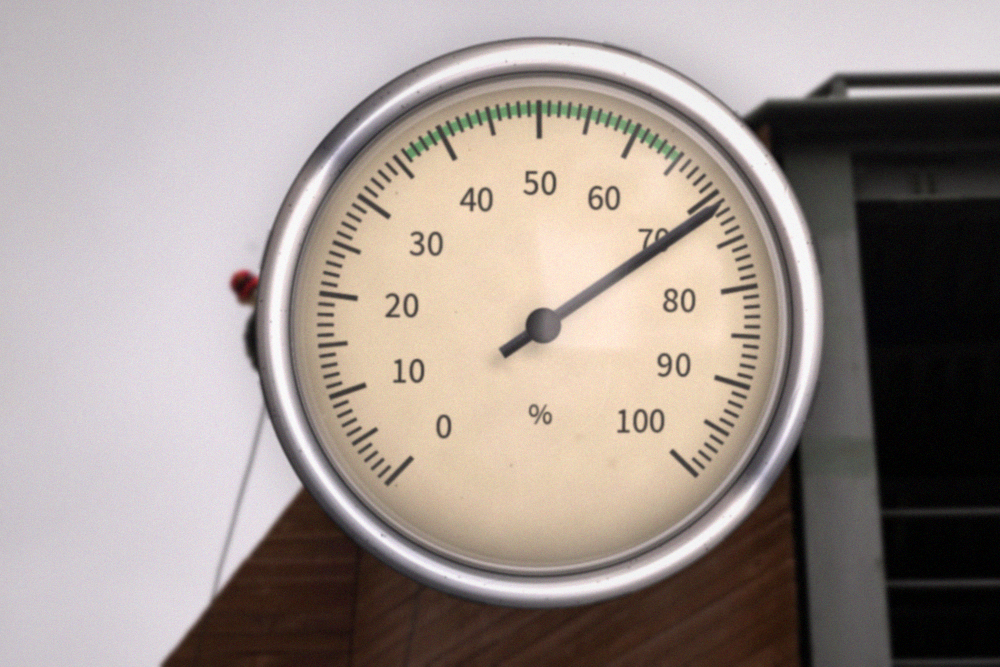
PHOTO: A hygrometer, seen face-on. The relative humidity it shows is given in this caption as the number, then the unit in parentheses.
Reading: 71 (%)
